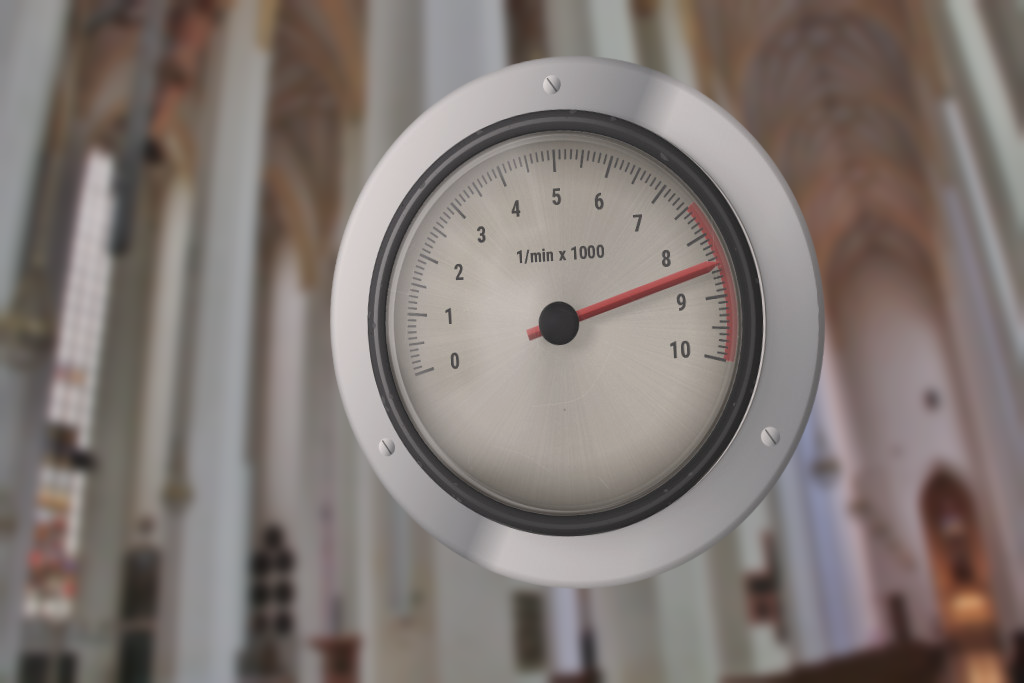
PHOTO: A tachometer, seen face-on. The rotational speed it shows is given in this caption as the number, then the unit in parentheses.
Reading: 8500 (rpm)
